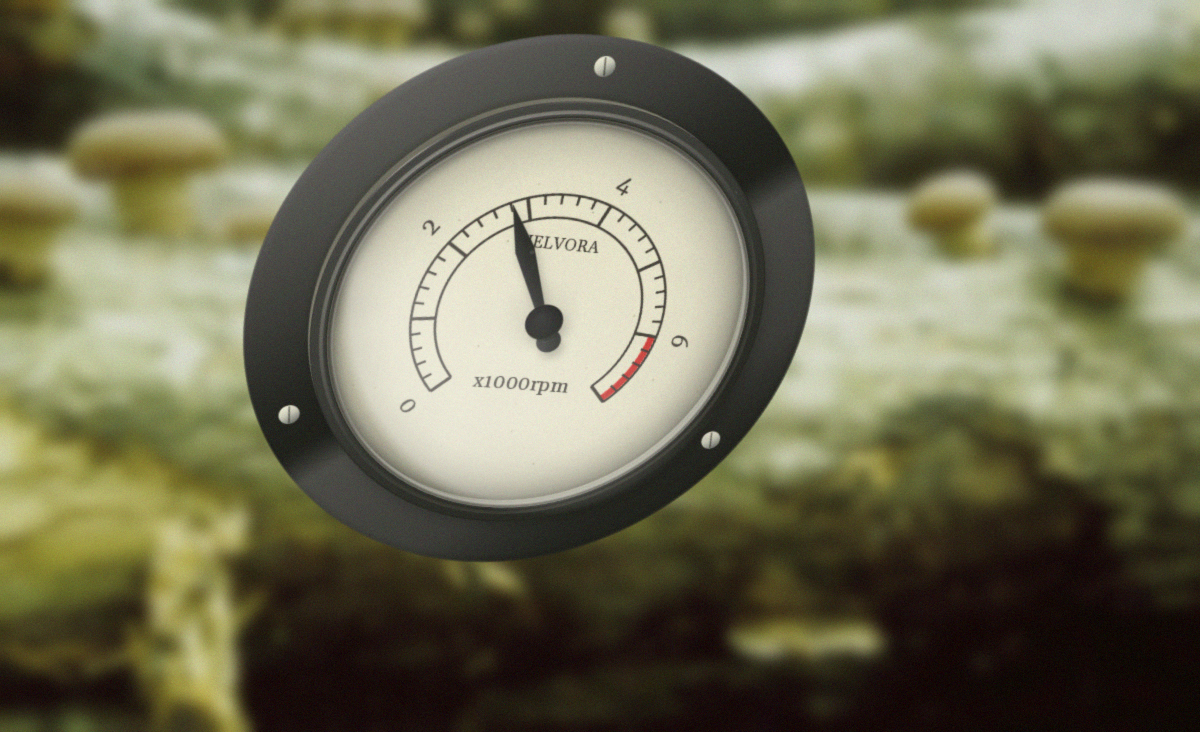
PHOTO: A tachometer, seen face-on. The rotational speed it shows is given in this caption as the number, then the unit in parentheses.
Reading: 2800 (rpm)
